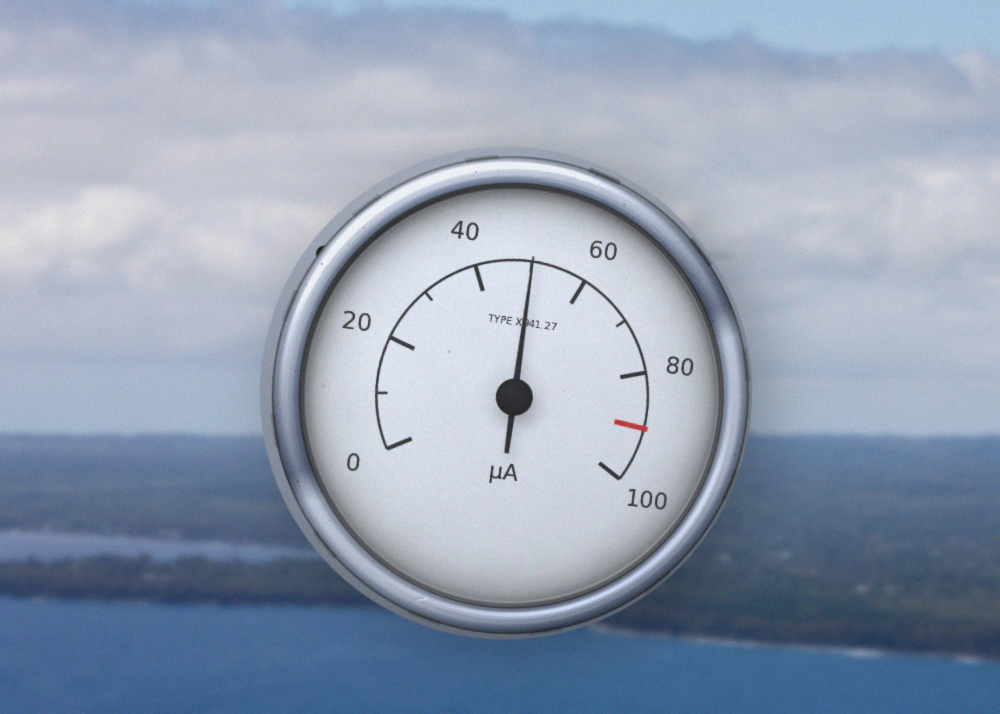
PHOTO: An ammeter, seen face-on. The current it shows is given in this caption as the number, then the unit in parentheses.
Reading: 50 (µA)
